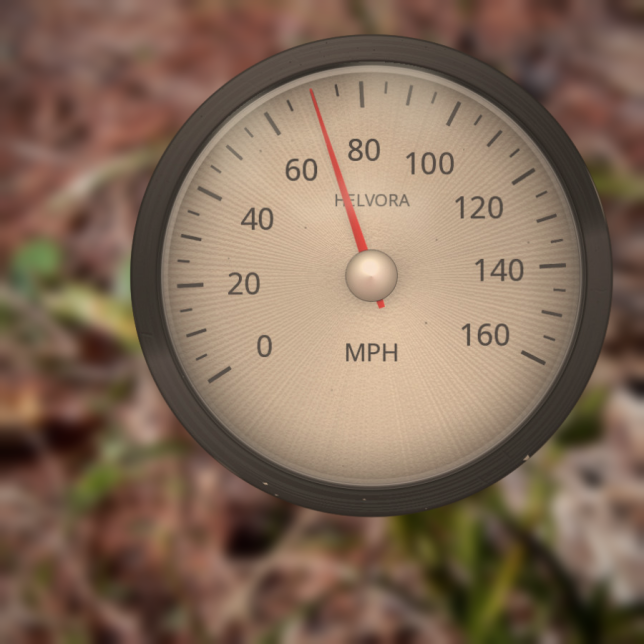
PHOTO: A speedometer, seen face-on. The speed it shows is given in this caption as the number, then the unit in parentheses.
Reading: 70 (mph)
